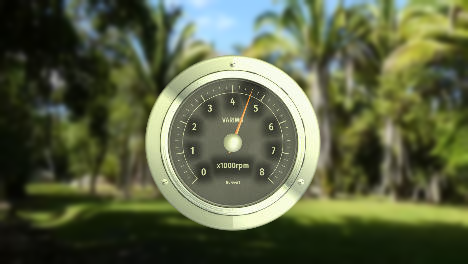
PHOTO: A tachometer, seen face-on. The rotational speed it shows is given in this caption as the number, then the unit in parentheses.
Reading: 4600 (rpm)
